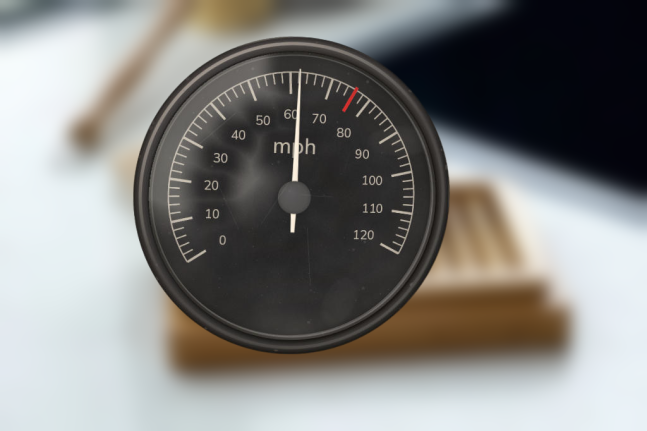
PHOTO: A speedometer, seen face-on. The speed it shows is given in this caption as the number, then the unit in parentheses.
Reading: 62 (mph)
